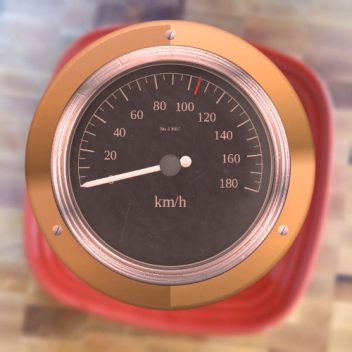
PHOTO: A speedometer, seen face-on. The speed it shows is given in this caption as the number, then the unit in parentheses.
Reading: 0 (km/h)
